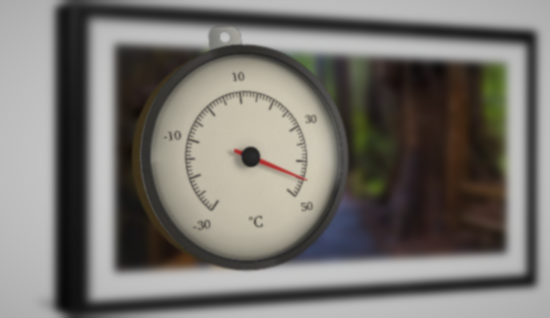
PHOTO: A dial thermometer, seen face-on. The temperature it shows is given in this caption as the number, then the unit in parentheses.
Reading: 45 (°C)
